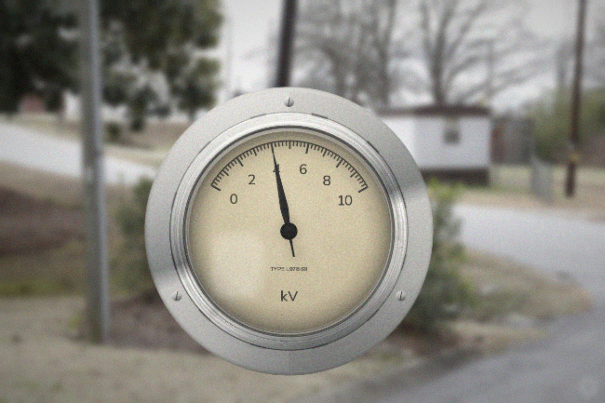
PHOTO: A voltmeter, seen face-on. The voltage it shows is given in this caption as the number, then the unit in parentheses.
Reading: 4 (kV)
